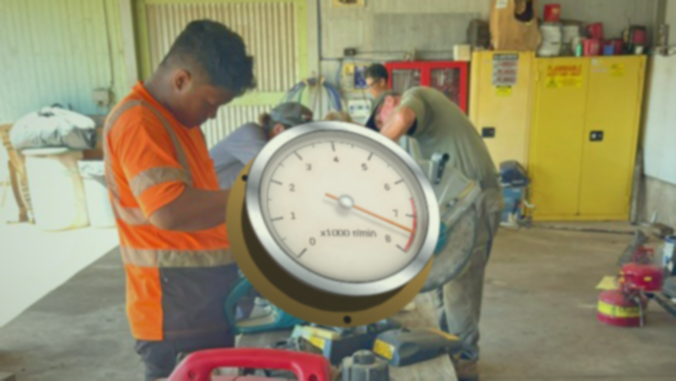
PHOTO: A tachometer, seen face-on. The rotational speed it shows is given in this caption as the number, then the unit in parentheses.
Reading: 7500 (rpm)
